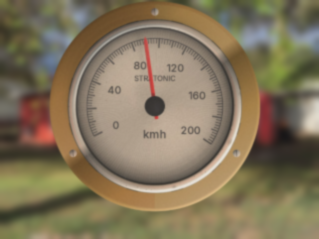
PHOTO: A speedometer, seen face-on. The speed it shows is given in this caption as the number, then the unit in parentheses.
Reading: 90 (km/h)
